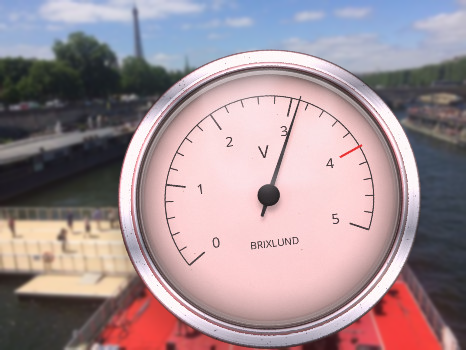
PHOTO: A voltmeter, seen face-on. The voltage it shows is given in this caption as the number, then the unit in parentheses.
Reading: 3.1 (V)
